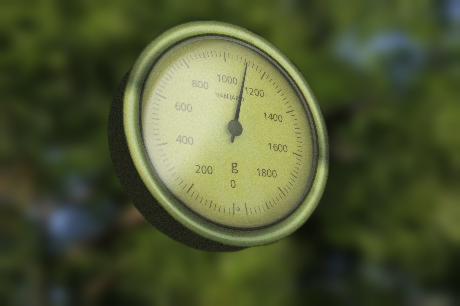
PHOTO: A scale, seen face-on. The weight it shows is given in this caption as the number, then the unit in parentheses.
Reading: 1100 (g)
